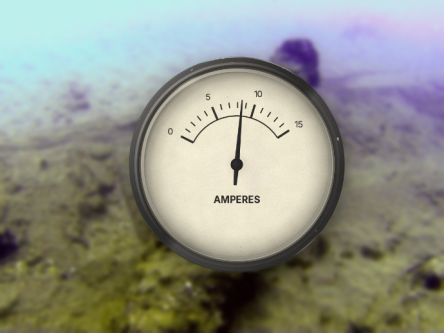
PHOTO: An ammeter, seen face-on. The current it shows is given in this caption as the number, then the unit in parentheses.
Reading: 8.5 (A)
